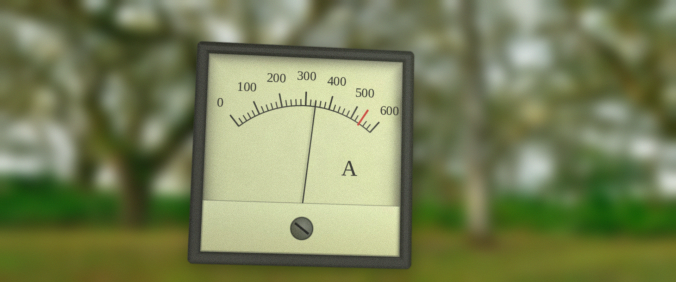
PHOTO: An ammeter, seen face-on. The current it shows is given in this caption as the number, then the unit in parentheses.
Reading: 340 (A)
